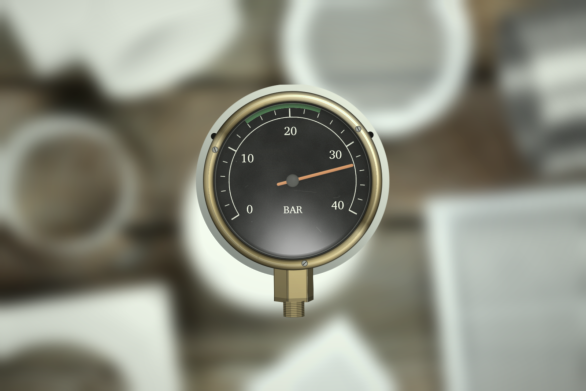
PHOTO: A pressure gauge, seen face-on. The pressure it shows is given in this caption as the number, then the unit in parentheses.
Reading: 33 (bar)
